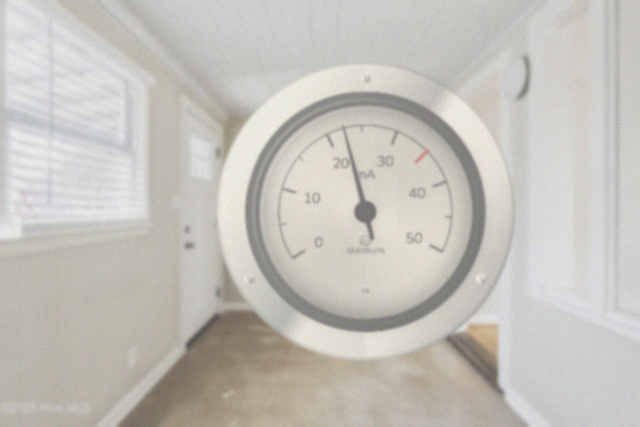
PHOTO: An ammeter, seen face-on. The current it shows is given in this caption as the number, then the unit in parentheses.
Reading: 22.5 (mA)
